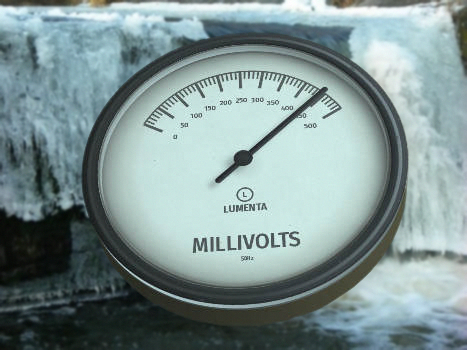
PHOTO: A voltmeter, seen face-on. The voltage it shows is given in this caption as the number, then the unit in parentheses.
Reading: 450 (mV)
